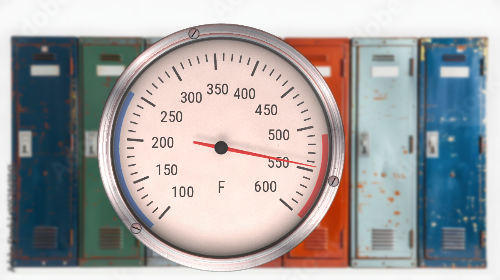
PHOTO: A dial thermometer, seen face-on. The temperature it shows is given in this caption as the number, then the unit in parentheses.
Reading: 545 (°F)
